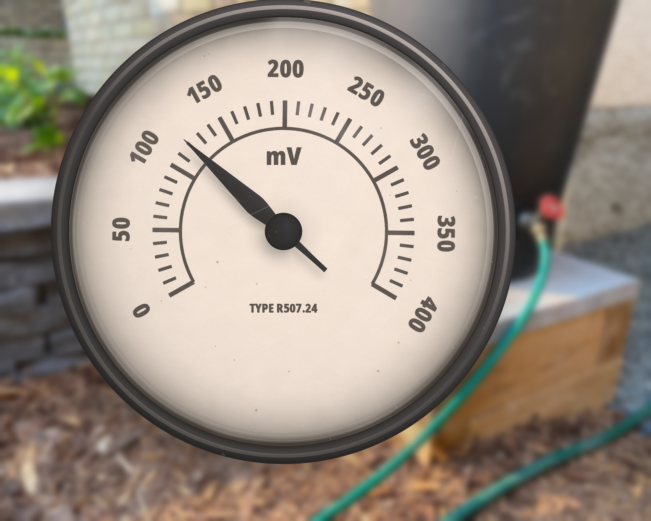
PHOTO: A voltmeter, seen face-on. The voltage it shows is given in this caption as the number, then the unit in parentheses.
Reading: 120 (mV)
